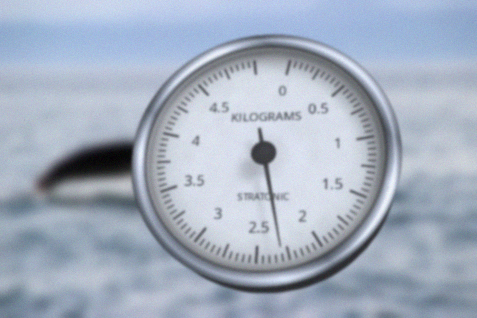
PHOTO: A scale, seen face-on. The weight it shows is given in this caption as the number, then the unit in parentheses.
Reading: 2.3 (kg)
